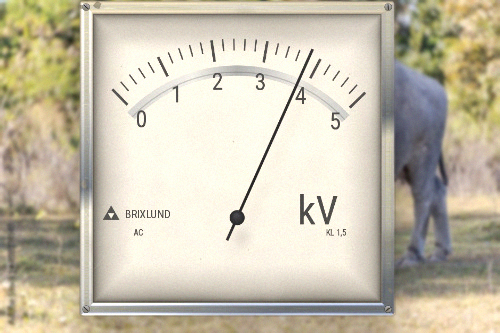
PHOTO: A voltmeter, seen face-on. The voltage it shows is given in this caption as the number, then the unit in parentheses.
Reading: 3.8 (kV)
